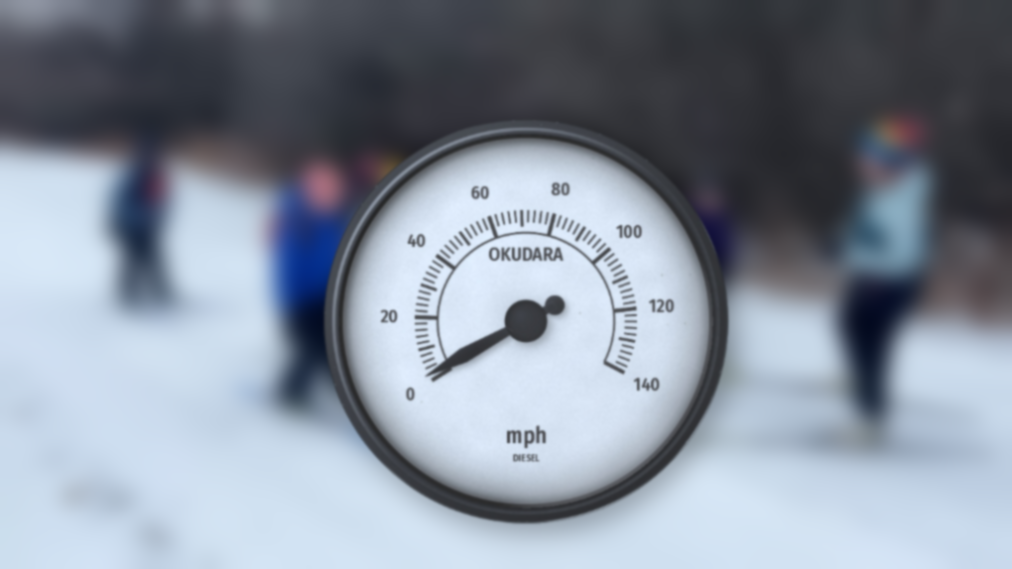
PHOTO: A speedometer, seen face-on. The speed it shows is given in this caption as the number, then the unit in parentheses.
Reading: 2 (mph)
